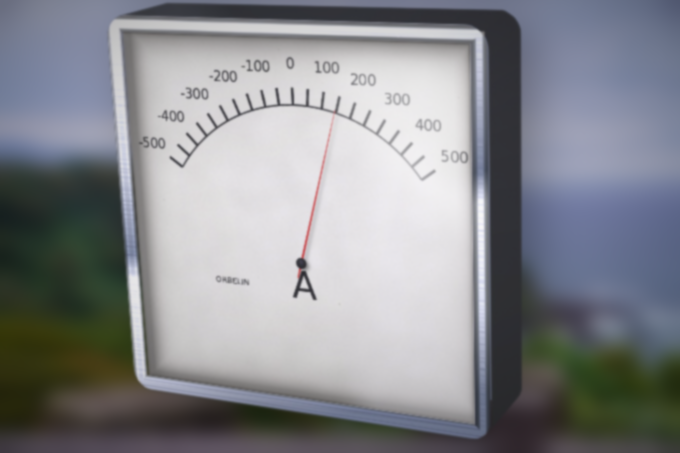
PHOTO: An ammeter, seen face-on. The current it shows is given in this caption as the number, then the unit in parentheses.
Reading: 150 (A)
